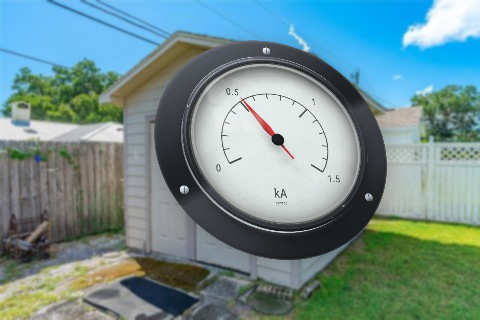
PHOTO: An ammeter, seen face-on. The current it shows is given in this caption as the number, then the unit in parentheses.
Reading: 0.5 (kA)
